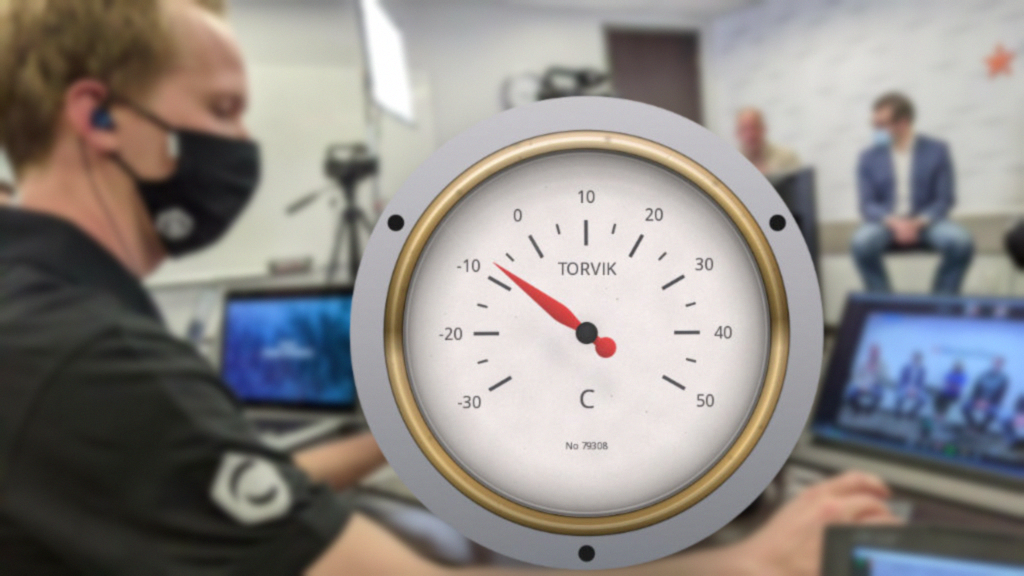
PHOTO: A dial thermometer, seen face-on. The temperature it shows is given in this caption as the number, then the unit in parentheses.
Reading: -7.5 (°C)
